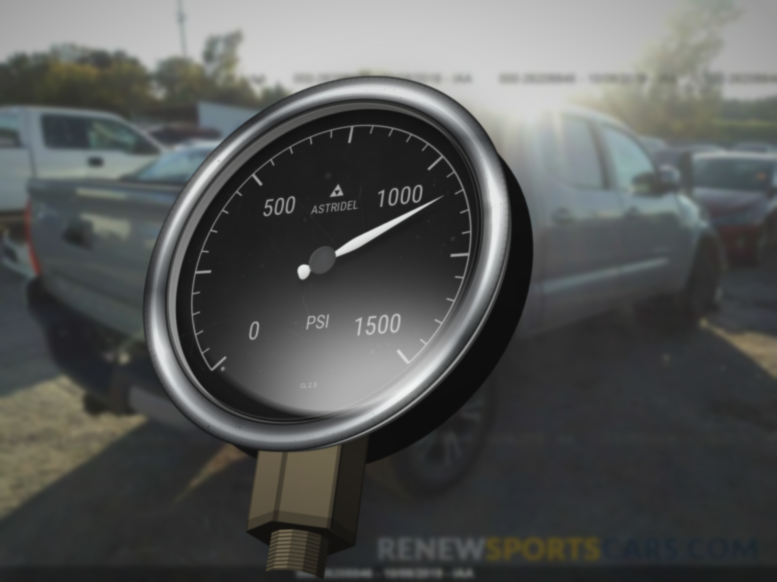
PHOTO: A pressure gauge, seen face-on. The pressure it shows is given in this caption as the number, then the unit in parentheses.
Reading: 1100 (psi)
